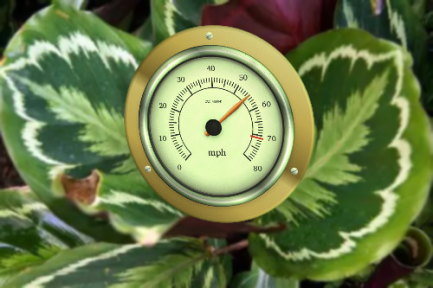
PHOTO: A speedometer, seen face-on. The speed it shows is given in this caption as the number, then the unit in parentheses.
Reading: 55 (mph)
